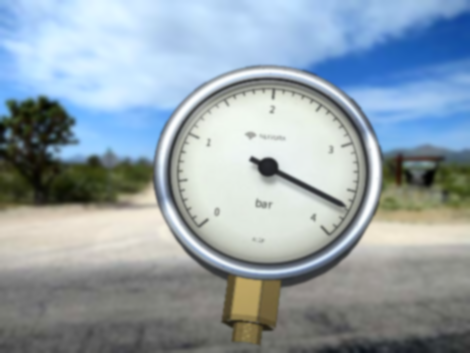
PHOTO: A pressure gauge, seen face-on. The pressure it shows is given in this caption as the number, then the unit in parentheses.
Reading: 3.7 (bar)
